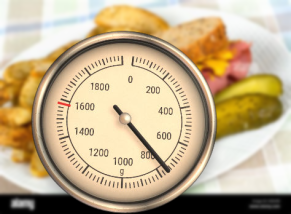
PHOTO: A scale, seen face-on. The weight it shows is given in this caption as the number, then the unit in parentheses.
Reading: 760 (g)
